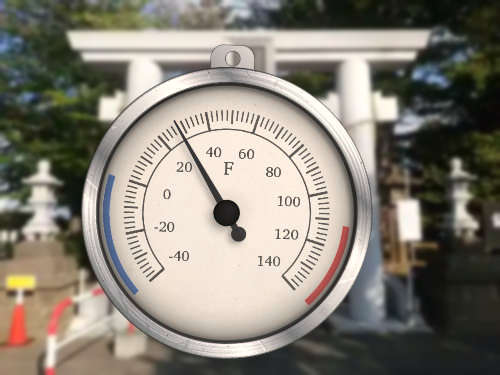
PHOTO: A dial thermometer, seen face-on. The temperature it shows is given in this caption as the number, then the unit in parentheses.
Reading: 28 (°F)
